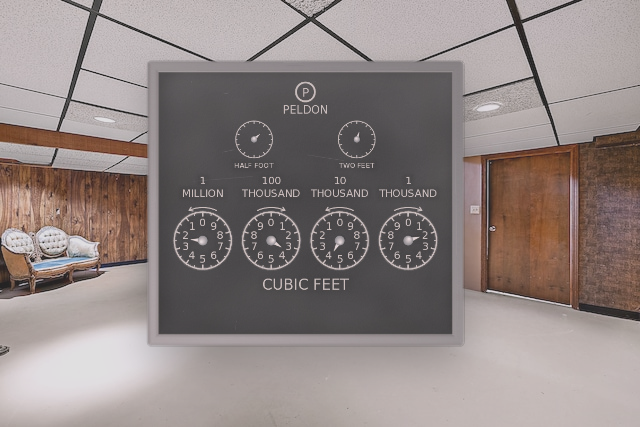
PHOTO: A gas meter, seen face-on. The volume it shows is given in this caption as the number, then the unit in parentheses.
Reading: 234200 (ft³)
